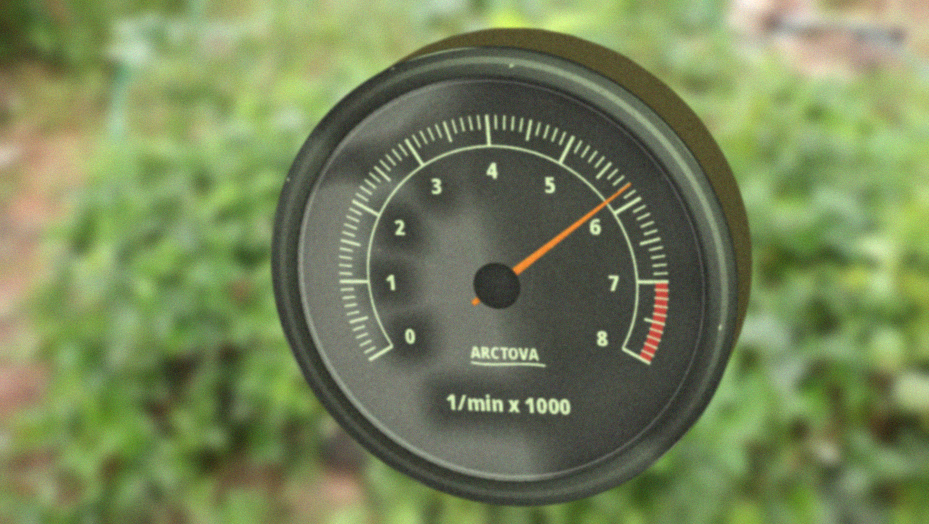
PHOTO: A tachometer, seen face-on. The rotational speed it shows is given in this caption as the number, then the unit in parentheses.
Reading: 5800 (rpm)
